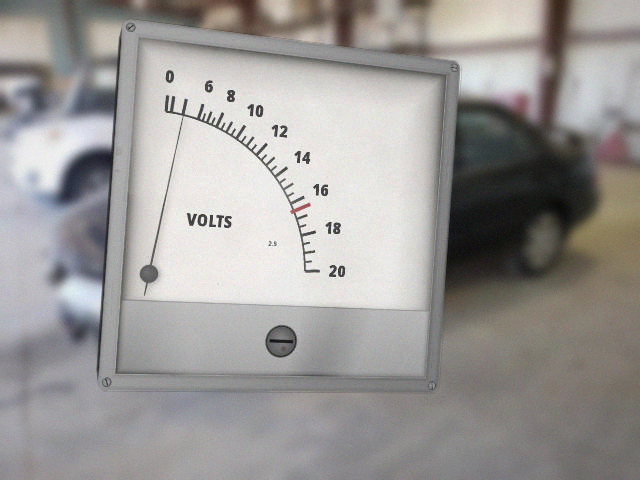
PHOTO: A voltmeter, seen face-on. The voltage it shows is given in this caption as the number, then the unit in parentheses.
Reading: 4 (V)
